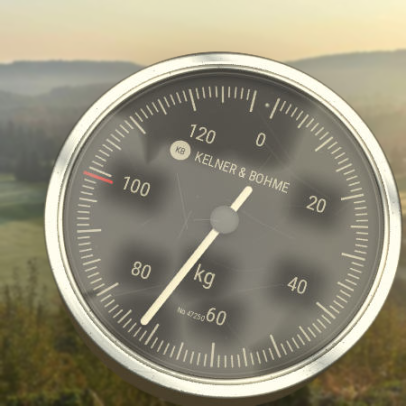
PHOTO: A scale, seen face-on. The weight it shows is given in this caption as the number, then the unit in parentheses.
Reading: 72 (kg)
